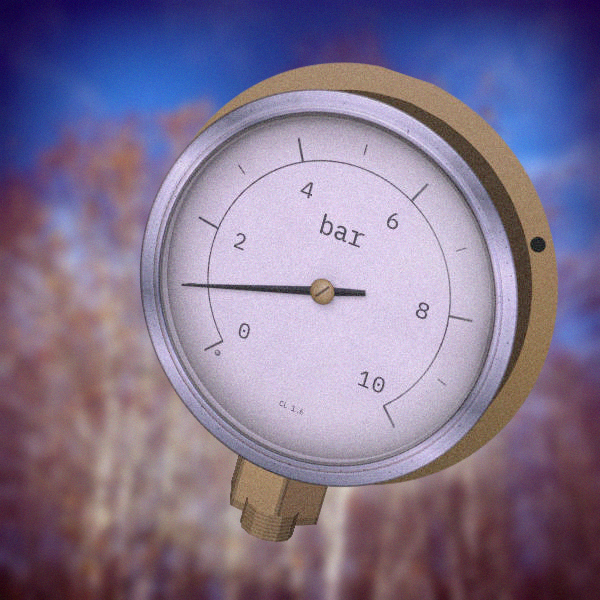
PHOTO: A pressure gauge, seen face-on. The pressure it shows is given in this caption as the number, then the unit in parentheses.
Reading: 1 (bar)
